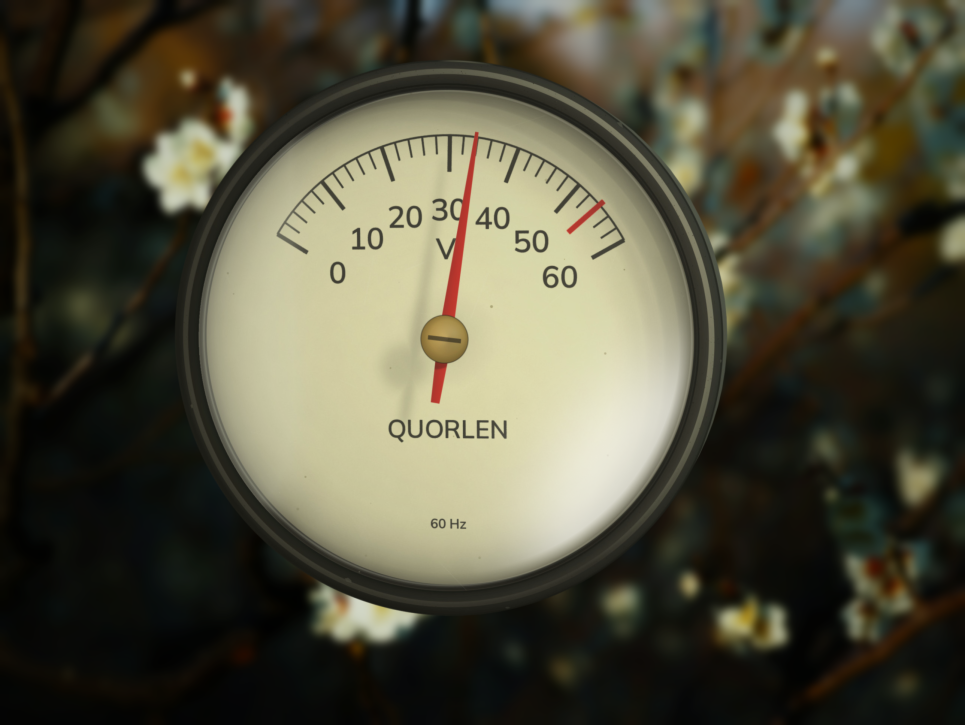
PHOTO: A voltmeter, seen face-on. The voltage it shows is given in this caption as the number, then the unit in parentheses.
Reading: 34 (V)
